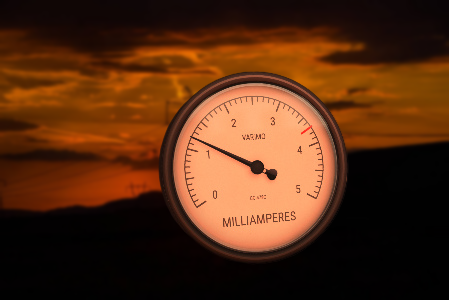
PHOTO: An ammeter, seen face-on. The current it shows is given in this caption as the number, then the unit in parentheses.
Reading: 1.2 (mA)
